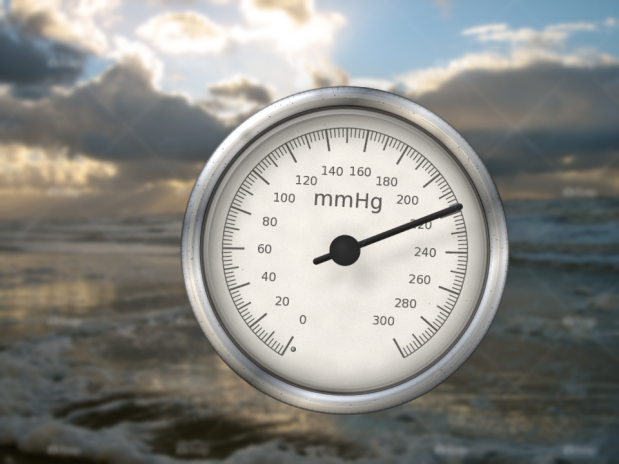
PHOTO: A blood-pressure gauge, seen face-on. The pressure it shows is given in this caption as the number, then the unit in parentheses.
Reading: 218 (mmHg)
